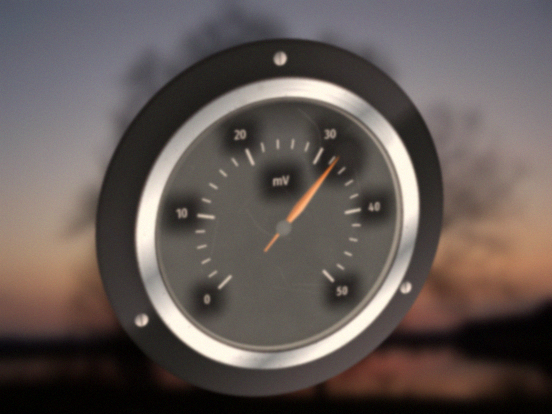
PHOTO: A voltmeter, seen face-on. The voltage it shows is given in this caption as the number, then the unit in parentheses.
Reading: 32 (mV)
